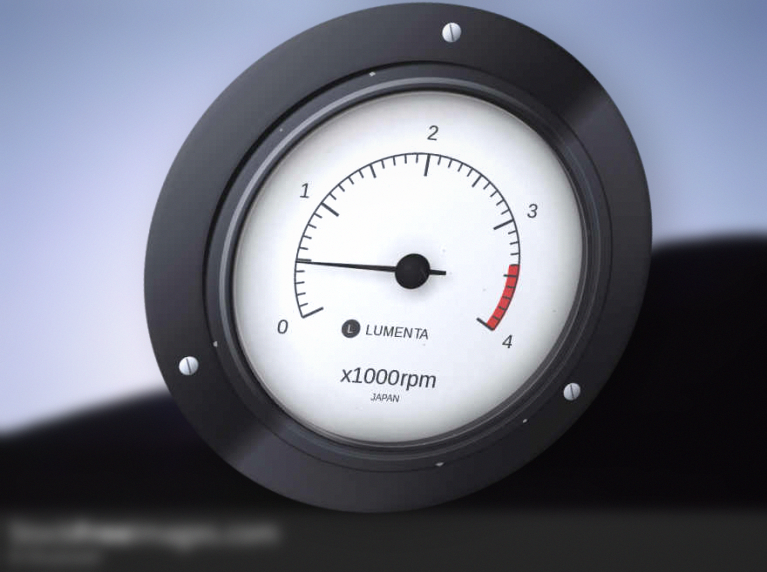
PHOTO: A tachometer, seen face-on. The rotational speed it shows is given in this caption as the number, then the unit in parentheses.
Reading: 500 (rpm)
